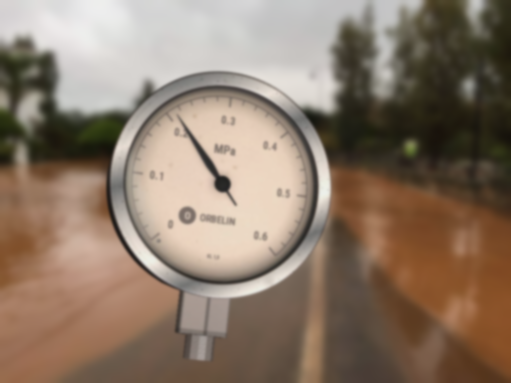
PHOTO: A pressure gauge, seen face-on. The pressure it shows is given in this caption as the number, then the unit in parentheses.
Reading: 0.21 (MPa)
